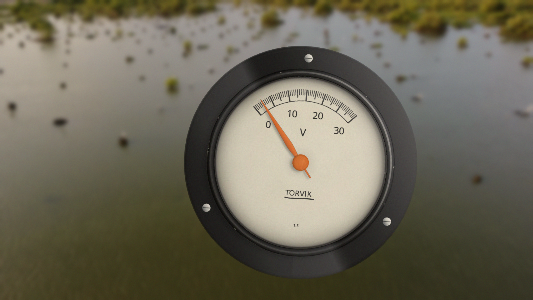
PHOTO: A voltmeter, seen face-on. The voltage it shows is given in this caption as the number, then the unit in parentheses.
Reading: 2.5 (V)
